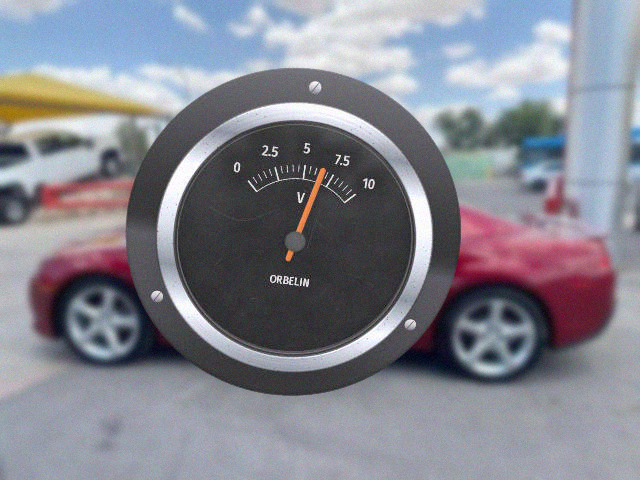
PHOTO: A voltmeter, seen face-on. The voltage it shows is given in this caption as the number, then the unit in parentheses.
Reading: 6.5 (V)
